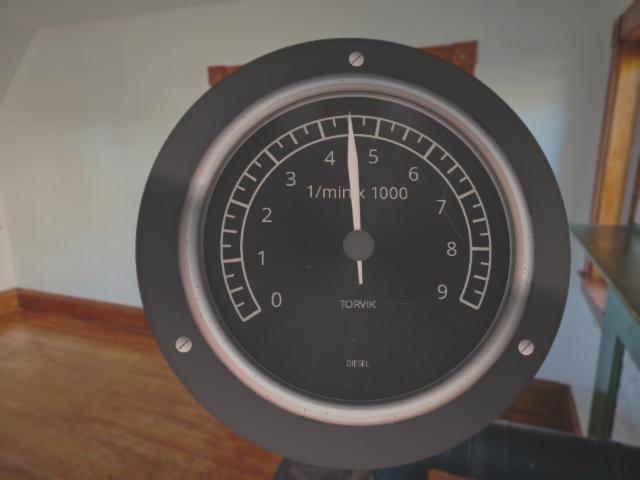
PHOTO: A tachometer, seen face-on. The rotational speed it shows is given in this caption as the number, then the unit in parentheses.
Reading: 4500 (rpm)
